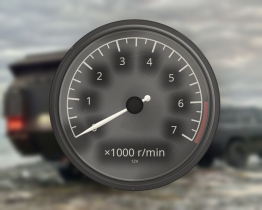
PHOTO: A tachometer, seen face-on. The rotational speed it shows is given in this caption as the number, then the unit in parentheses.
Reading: 0 (rpm)
